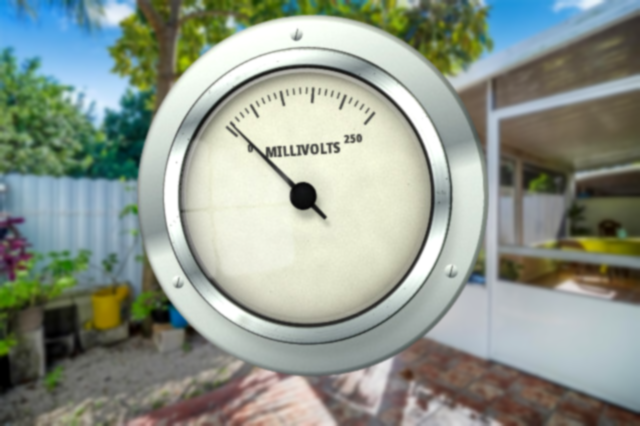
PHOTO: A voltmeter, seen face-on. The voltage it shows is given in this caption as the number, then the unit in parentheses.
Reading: 10 (mV)
